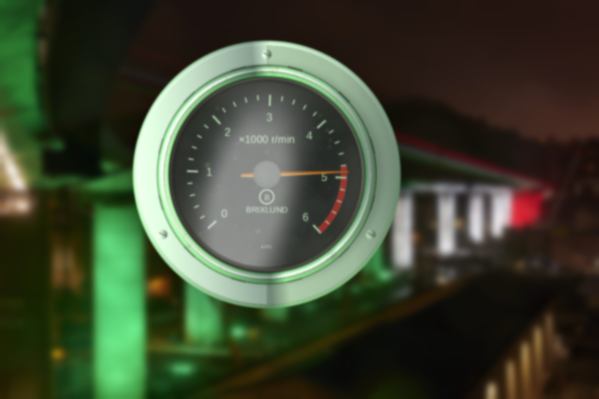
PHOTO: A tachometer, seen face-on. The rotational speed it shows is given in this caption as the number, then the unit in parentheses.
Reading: 4900 (rpm)
